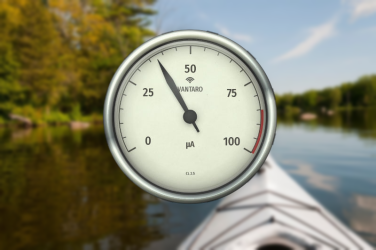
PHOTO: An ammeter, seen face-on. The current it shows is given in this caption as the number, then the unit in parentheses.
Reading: 37.5 (µA)
